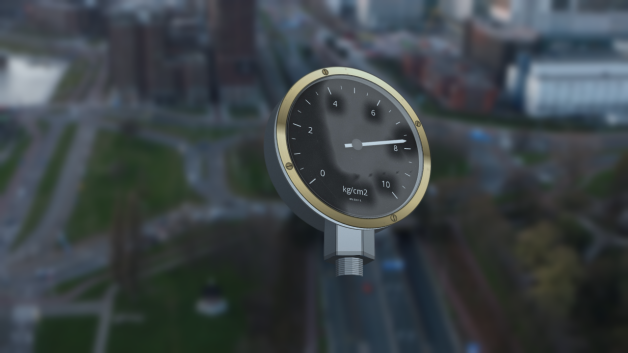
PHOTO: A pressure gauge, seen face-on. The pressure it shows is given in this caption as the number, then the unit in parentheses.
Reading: 7.75 (kg/cm²)
